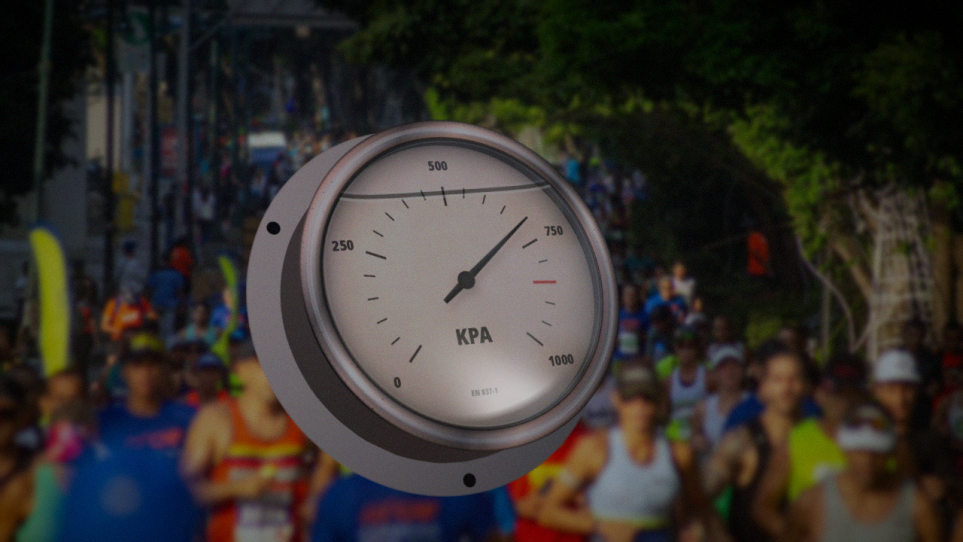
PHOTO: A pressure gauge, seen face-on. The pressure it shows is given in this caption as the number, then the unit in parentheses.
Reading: 700 (kPa)
